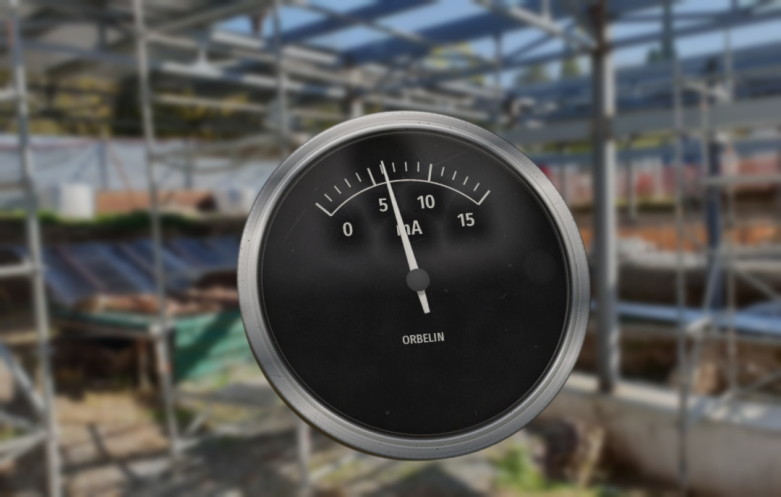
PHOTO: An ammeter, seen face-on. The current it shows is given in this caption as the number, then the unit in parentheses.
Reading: 6 (mA)
